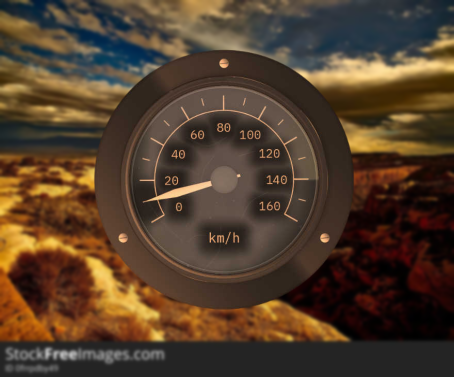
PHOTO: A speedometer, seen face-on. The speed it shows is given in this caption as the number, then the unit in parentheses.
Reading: 10 (km/h)
